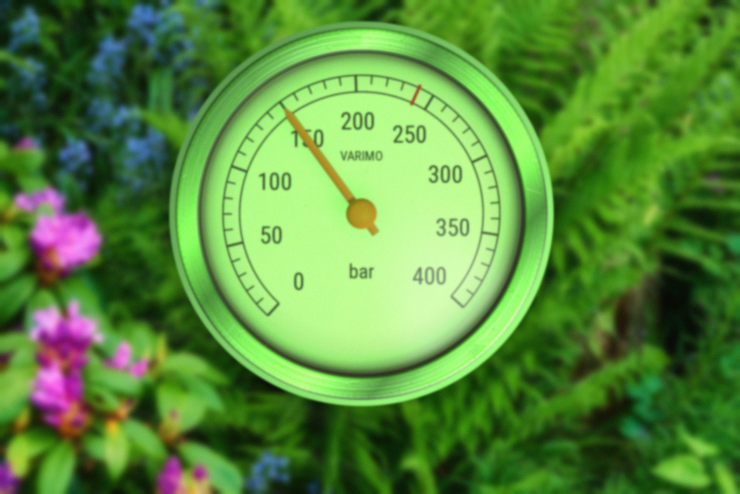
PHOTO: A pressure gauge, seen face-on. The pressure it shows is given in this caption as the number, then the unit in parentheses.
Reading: 150 (bar)
